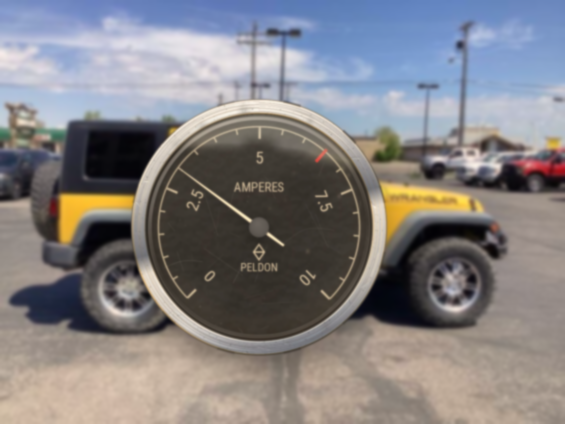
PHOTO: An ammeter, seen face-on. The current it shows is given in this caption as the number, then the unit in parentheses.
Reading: 3 (A)
